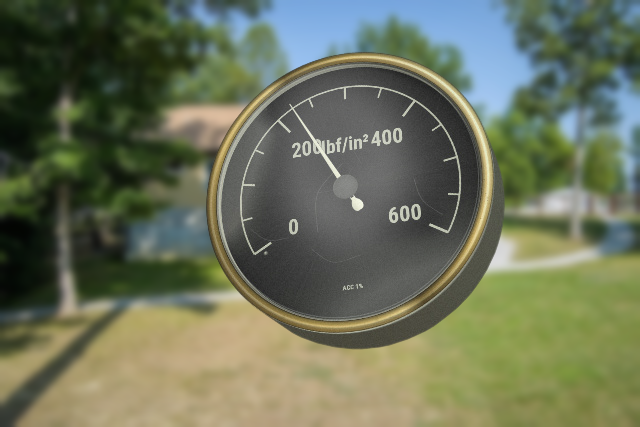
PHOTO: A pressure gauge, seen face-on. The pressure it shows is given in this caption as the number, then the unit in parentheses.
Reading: 225 (psi)
